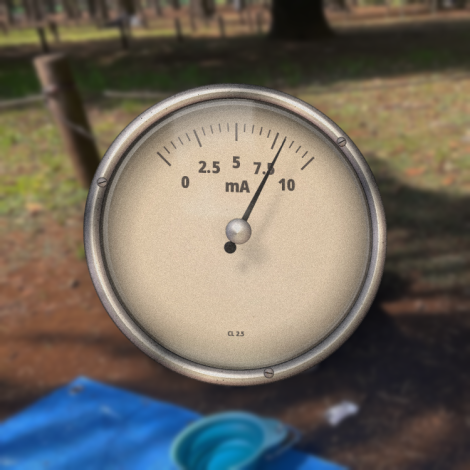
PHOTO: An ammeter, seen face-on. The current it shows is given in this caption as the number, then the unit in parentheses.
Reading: 8 (mA)
